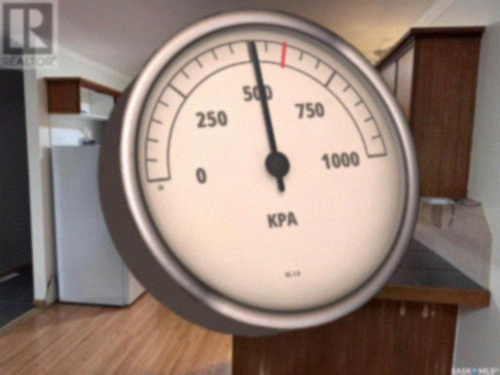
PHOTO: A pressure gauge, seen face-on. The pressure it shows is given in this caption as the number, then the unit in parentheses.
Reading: 500 (kPa)
